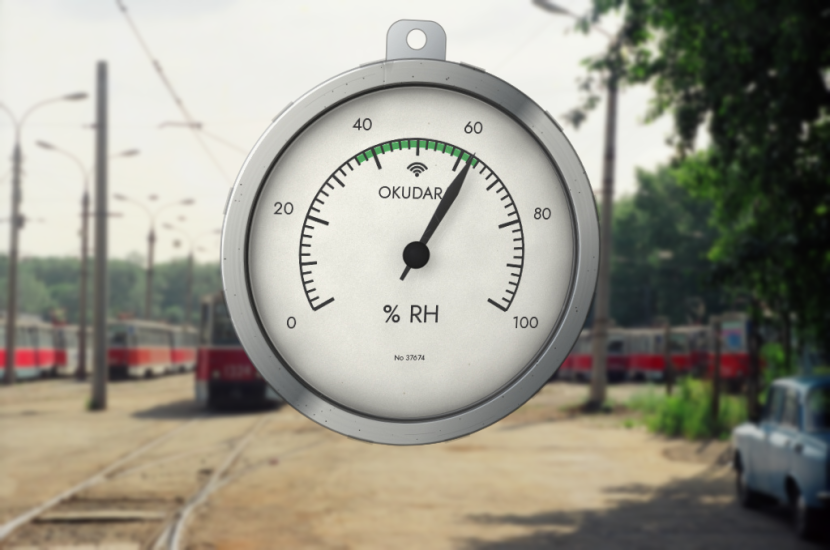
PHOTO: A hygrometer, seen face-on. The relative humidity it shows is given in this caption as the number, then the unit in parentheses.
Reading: 62 (%)
